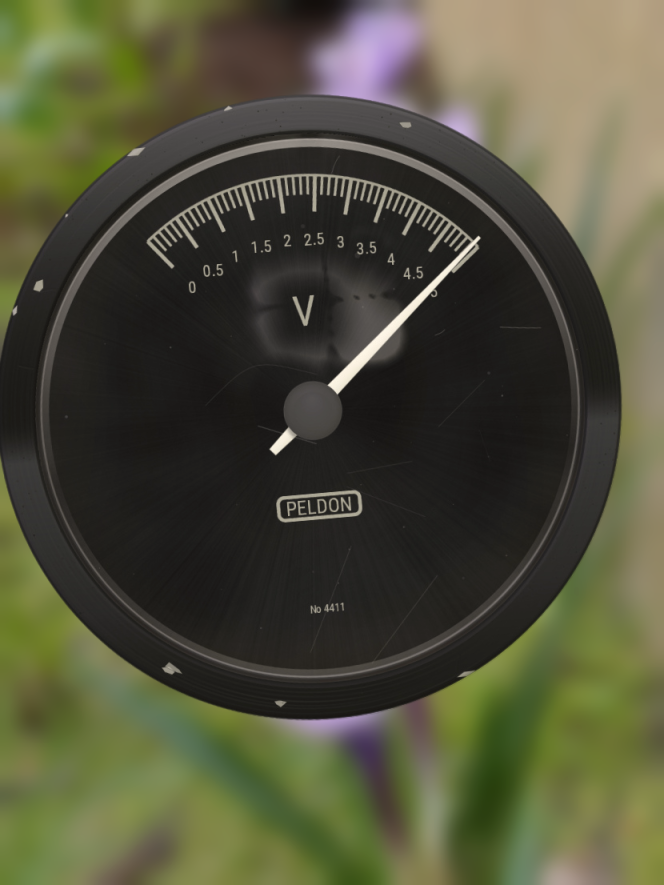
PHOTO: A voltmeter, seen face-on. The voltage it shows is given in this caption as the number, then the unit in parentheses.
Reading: 4.9 (V)
